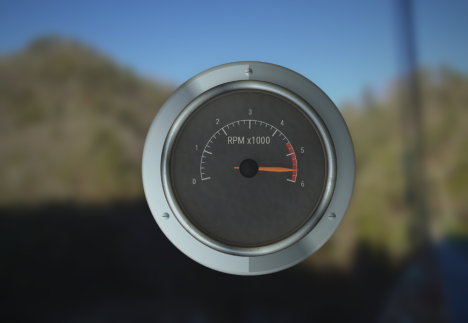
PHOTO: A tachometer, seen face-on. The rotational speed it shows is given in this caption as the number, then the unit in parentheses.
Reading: 5600 (rpm)
